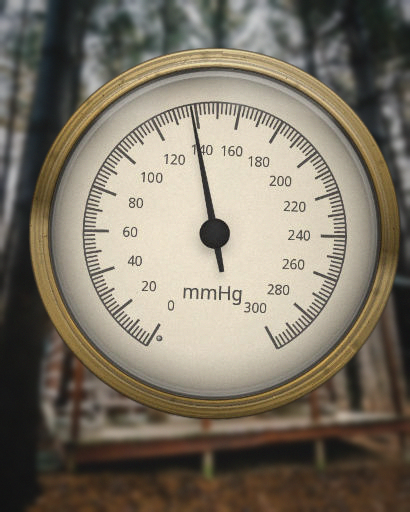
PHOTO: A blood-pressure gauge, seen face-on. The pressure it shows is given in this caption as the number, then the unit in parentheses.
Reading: 138 (mmHg)
